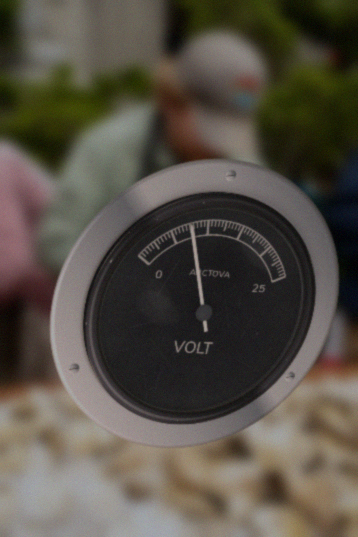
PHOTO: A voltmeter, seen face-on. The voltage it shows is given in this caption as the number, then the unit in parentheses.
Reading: 7.5 (V)
